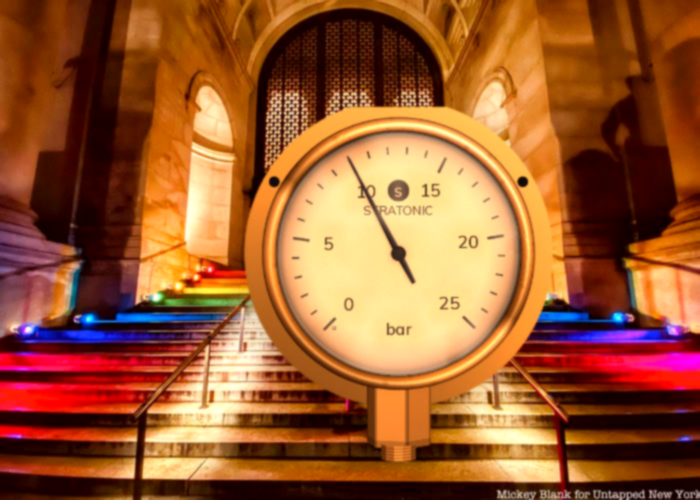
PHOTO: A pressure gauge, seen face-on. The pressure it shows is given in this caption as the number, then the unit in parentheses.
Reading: 10 (bar)
